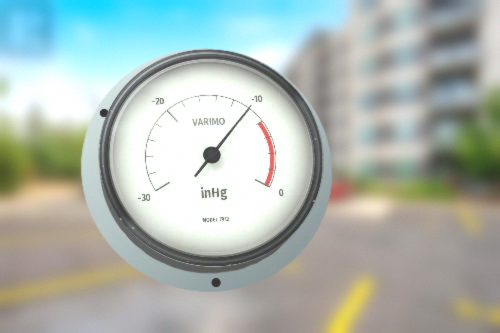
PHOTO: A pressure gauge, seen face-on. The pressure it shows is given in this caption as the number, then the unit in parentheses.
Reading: -10 (inHg)
